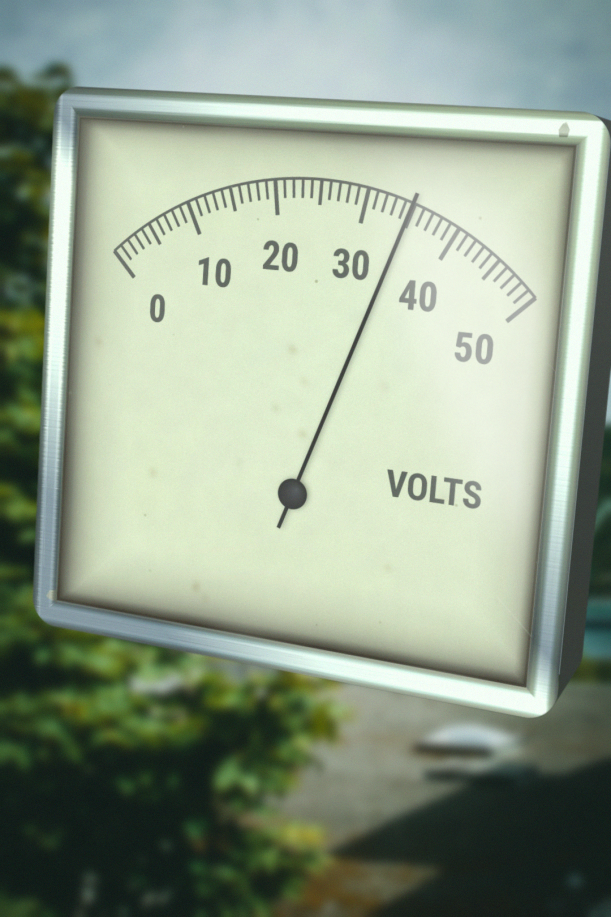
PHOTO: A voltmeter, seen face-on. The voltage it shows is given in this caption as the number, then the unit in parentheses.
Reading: 35 (V)
